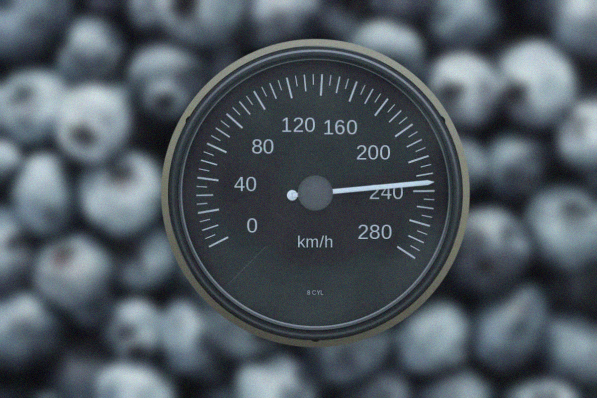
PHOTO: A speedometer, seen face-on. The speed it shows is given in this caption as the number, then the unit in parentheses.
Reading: 235 (km/h)
